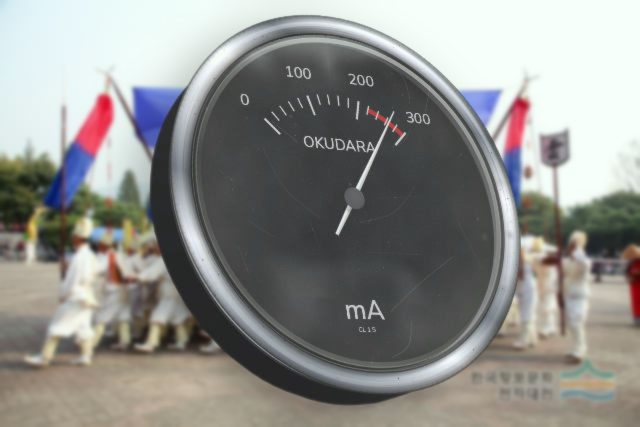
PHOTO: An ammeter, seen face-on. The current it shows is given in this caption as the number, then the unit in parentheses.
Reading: 260 (mA)
